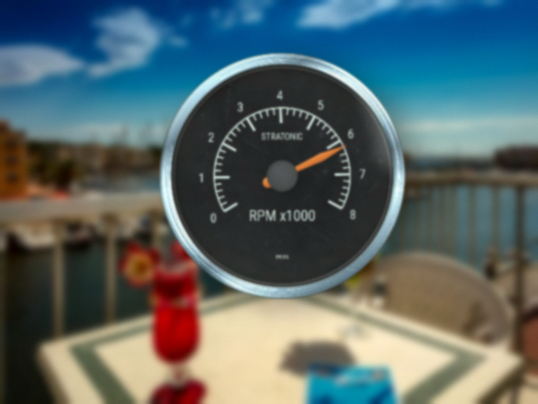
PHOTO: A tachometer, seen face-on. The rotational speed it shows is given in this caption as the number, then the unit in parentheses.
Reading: 6200 (rpm)
